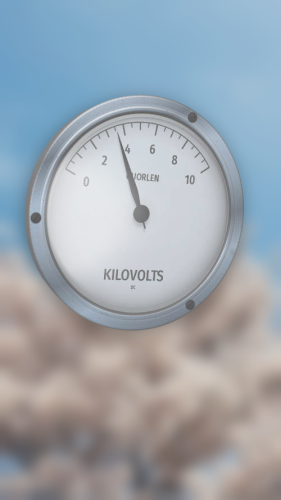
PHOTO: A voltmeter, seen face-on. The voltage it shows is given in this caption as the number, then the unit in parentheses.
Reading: 3.5 (kV)
